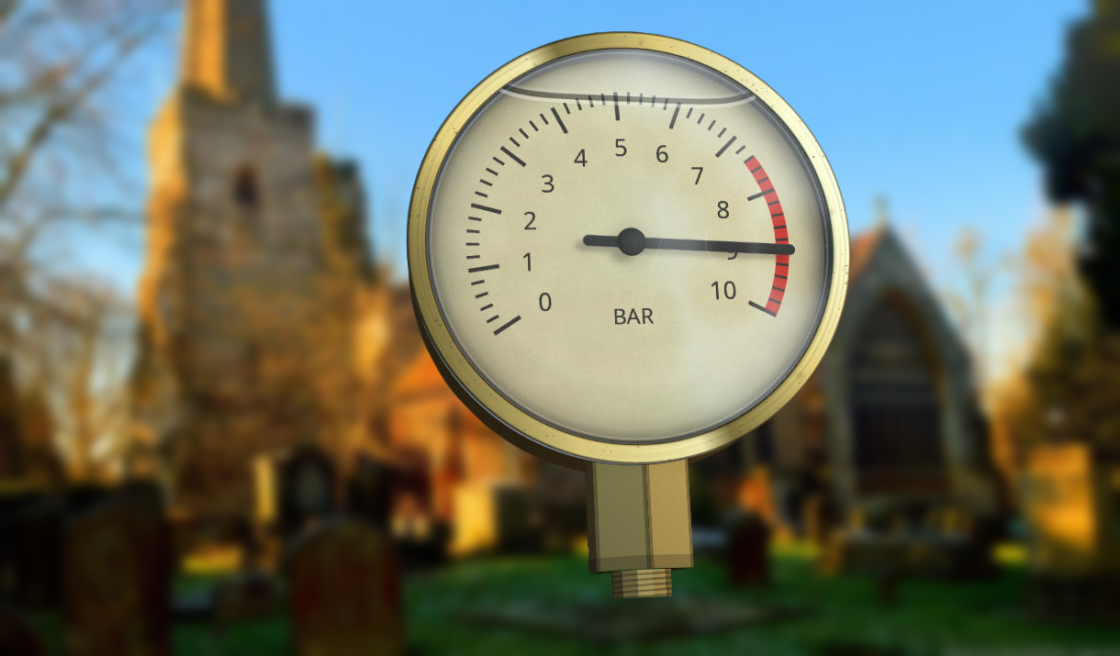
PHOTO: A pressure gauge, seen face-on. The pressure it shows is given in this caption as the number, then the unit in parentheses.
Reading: 9 (bar)
